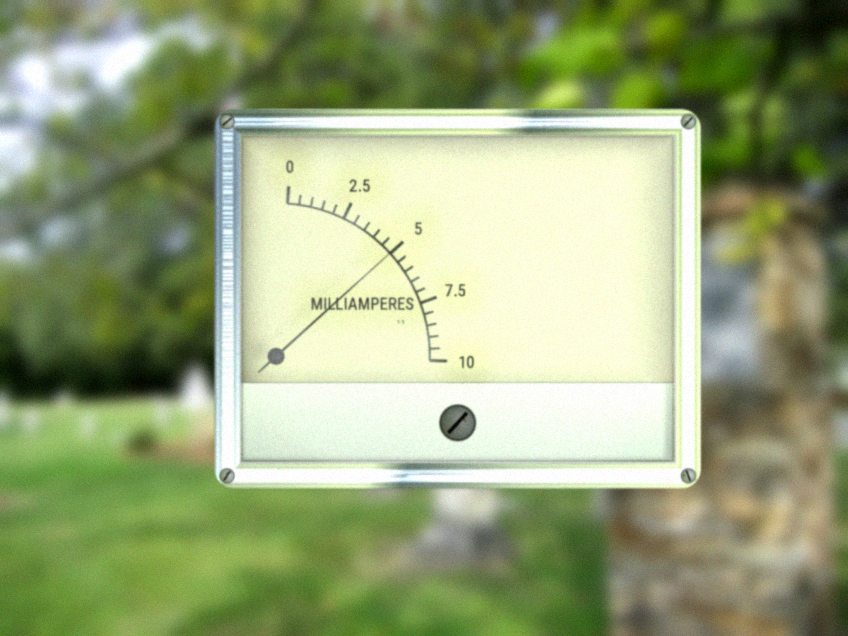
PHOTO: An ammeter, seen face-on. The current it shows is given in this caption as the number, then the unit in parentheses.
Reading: 5 (mA)
